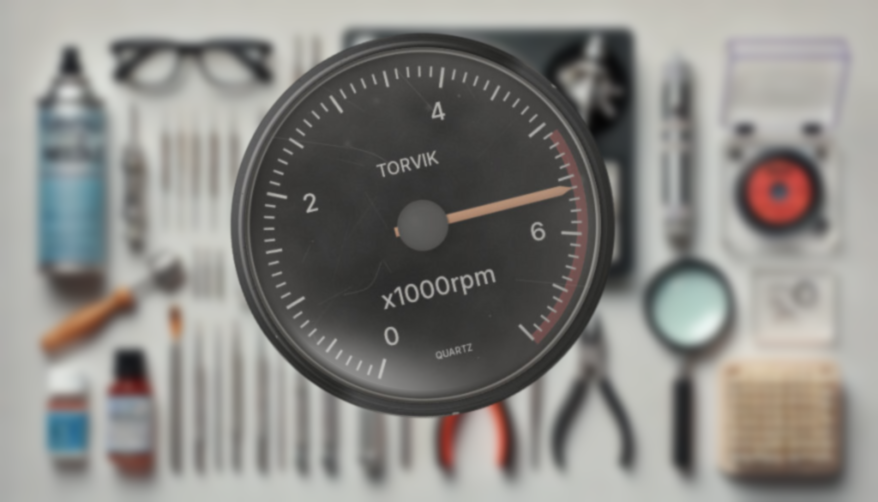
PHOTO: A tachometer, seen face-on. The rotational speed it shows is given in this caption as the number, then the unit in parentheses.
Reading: 5600 (rpm)
